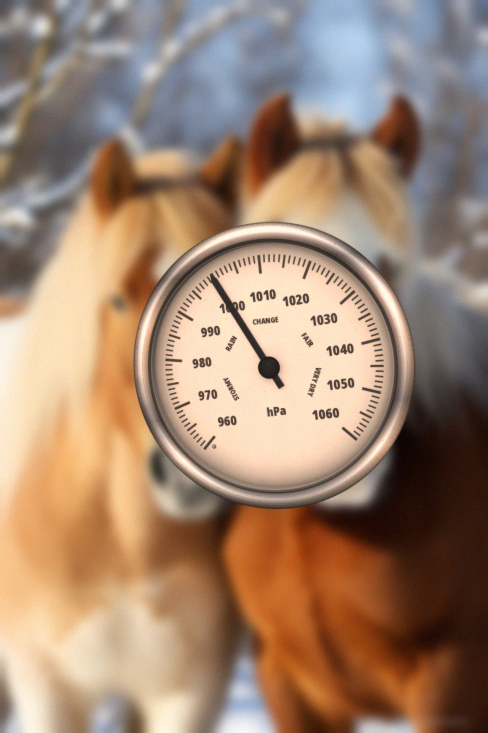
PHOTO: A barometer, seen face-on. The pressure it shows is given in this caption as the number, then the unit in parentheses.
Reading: 1000 (hPa)
